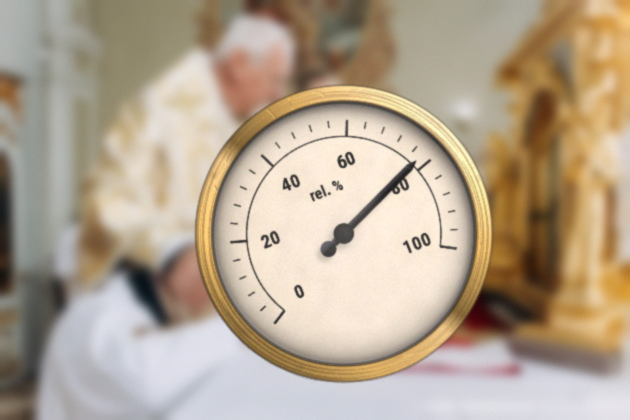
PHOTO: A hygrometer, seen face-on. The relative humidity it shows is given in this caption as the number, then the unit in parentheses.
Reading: 78 (%)
